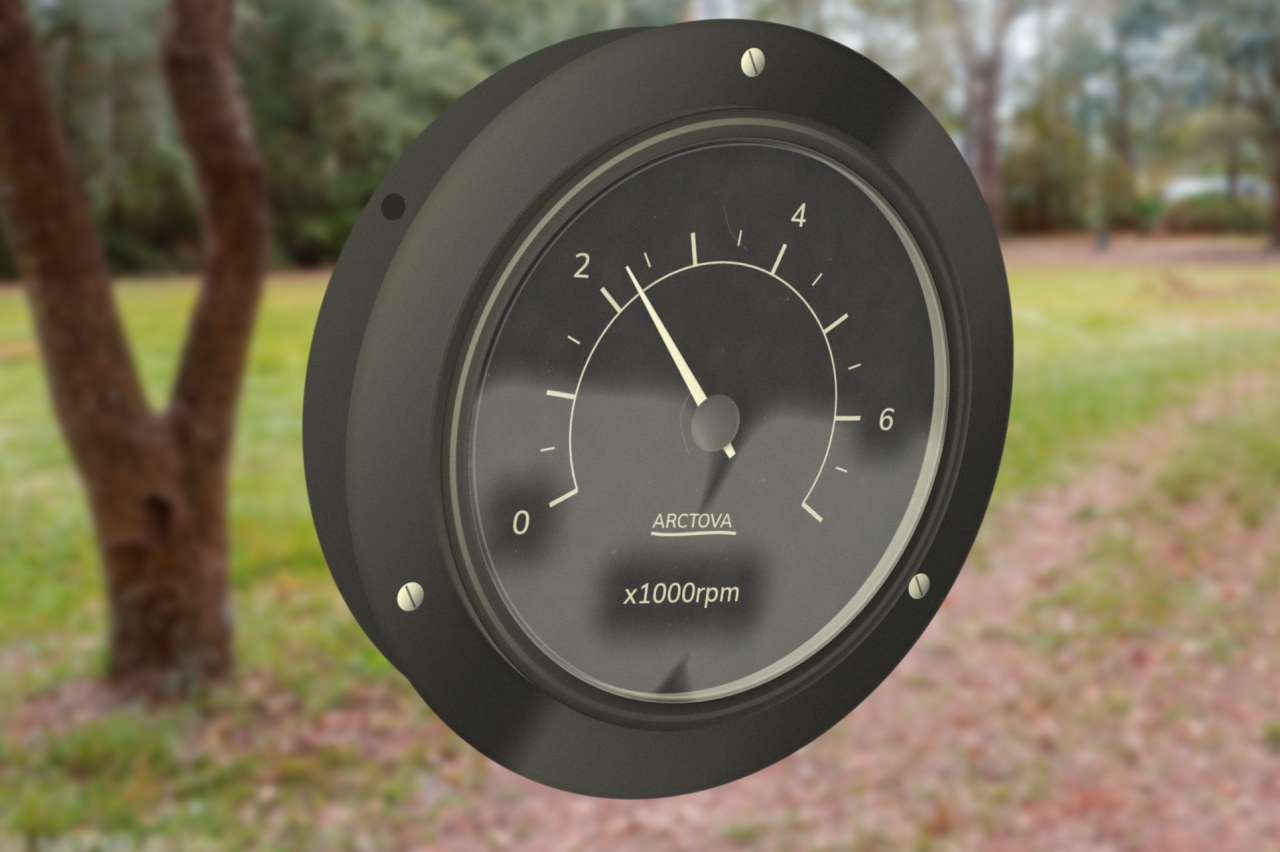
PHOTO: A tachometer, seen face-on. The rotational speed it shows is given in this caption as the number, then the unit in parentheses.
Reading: 2250 (rpm)
